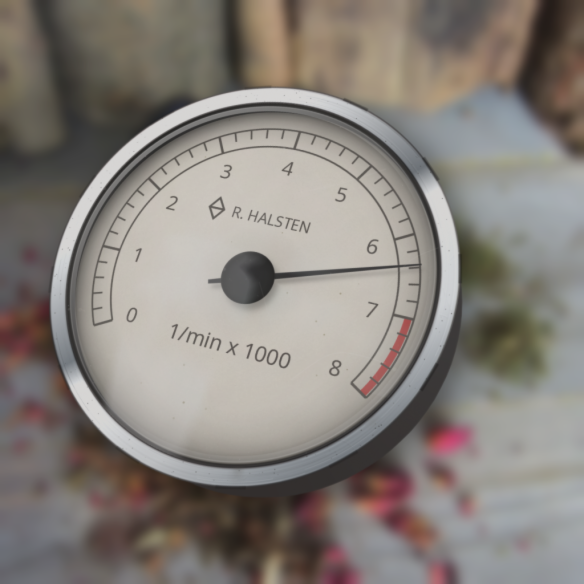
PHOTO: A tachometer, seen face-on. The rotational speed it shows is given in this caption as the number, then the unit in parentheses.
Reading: 6400 (rpm)
